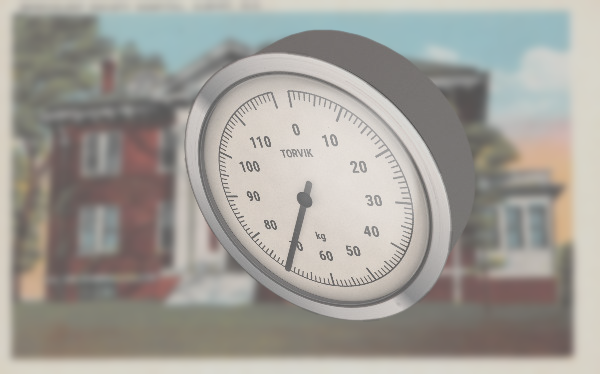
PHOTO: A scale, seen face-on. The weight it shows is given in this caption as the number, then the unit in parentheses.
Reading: 70 (kg)
